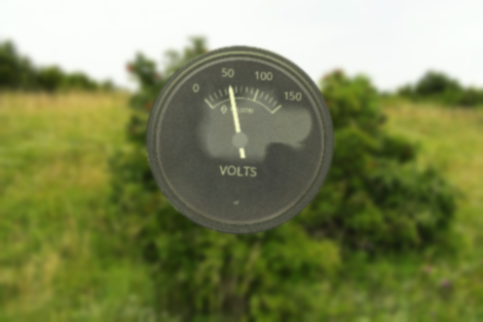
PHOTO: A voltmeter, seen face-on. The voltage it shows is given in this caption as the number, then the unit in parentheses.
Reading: 50 (V)
